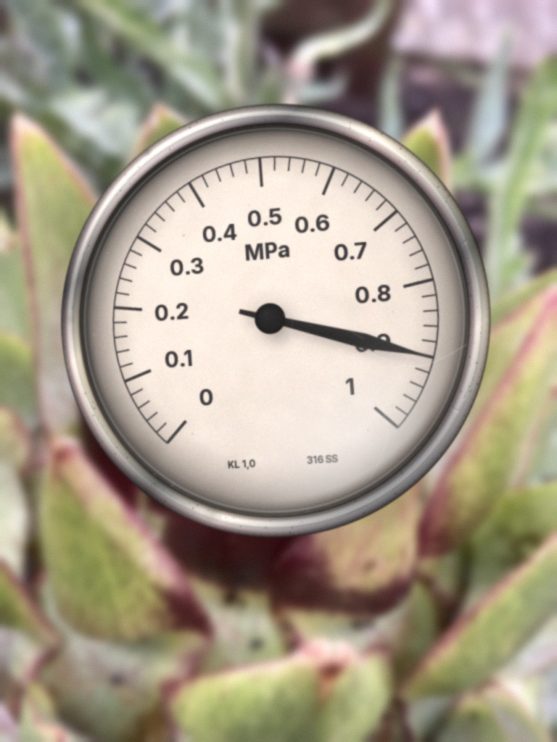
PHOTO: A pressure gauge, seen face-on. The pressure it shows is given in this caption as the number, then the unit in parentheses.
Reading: 0.9 (MPa)
